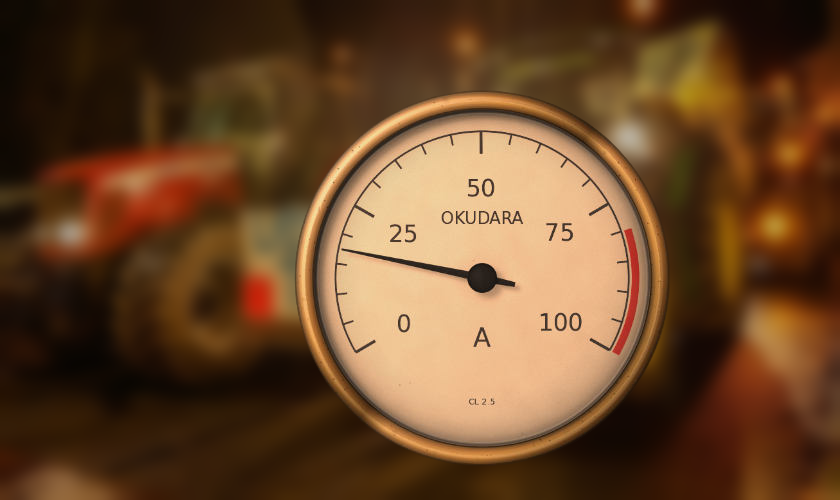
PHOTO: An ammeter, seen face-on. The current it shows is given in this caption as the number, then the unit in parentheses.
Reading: 17.5 (A)
